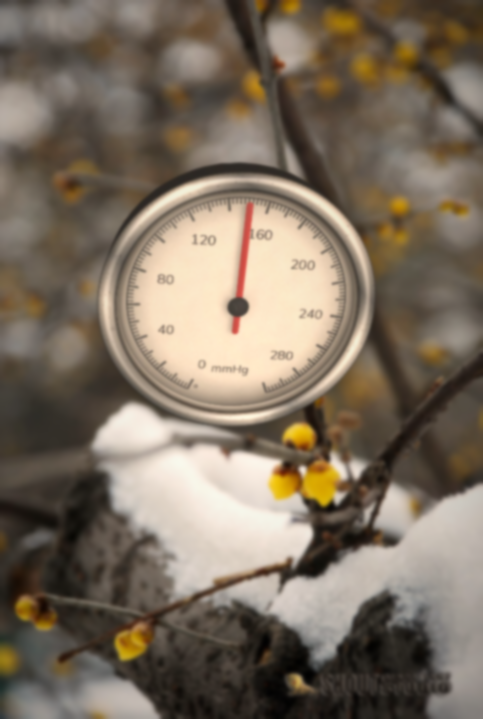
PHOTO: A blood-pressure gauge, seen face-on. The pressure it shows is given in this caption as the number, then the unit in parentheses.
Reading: 150 (mmHg)
